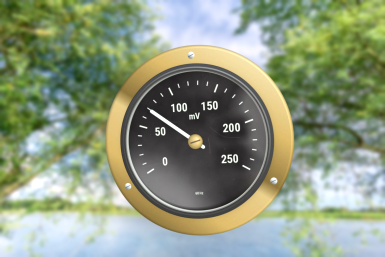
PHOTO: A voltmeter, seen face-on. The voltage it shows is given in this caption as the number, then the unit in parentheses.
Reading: 70 (mV)
